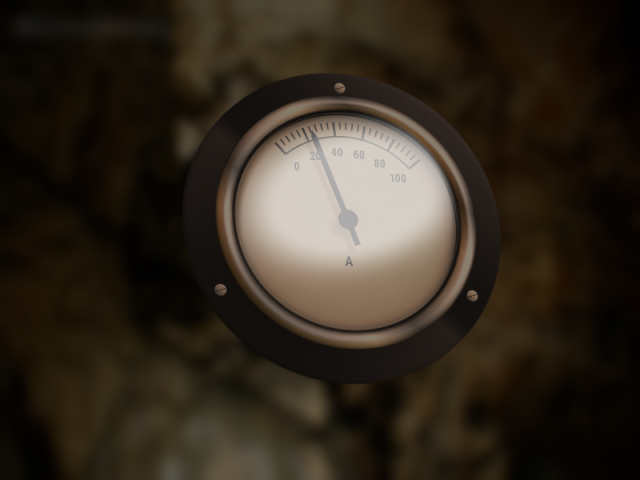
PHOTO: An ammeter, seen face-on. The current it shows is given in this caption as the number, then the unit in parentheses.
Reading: 24 (A)
